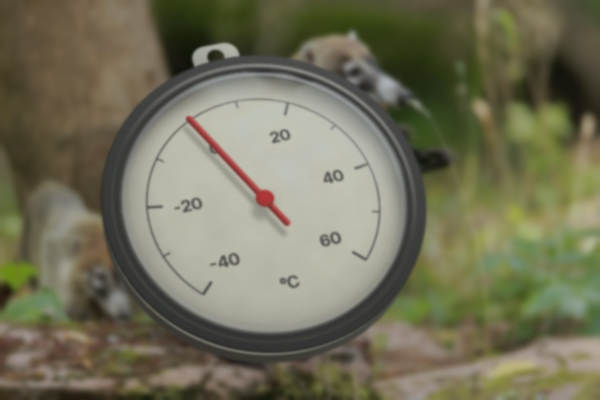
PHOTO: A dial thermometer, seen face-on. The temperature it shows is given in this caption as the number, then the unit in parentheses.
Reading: 0 (°C)
